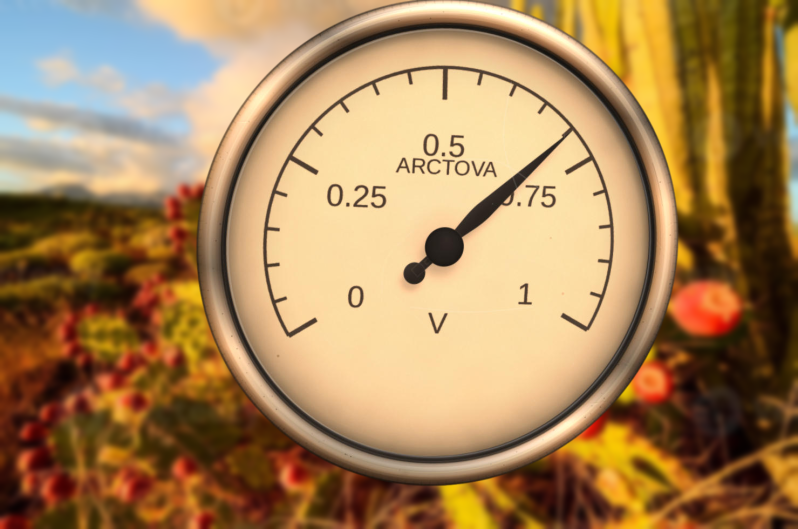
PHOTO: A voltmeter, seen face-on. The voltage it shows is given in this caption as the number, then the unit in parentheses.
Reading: 0.7 (V)
